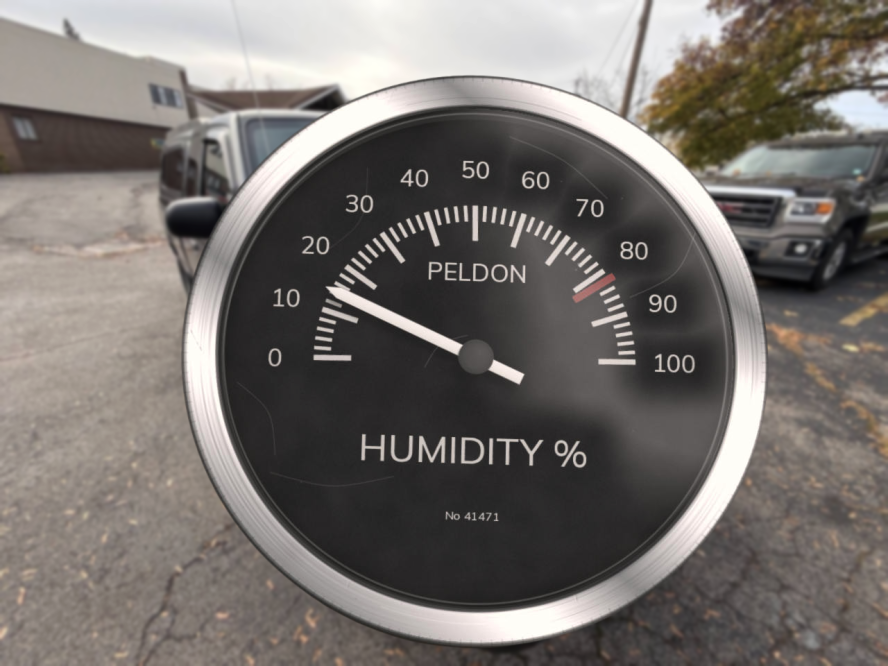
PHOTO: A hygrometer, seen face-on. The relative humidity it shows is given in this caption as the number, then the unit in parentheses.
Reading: 14 (%)
